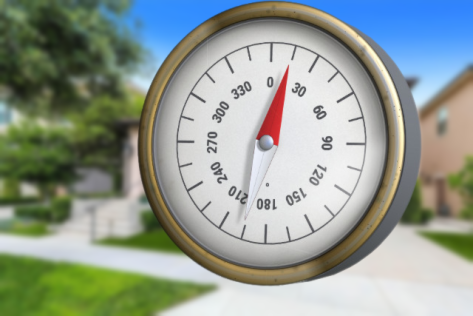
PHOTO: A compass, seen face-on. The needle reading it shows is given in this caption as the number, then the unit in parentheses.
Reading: 15 (°)
